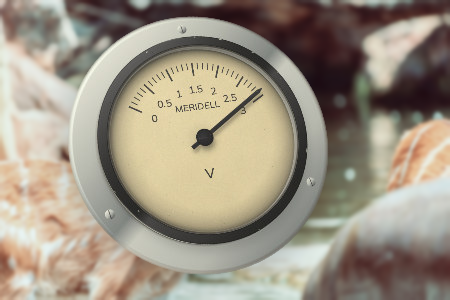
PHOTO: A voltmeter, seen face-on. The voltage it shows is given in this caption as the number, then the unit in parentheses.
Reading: 2.9 (V)
